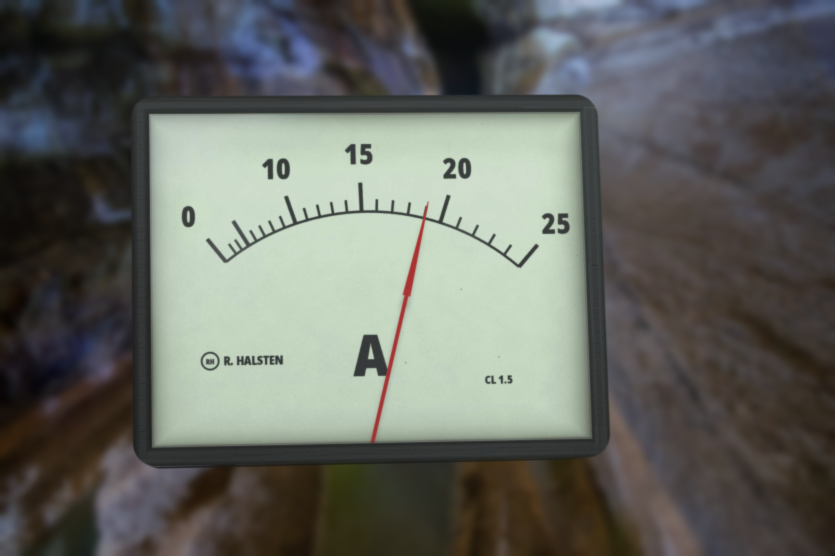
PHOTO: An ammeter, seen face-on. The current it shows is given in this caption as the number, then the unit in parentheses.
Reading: 19 (A)
